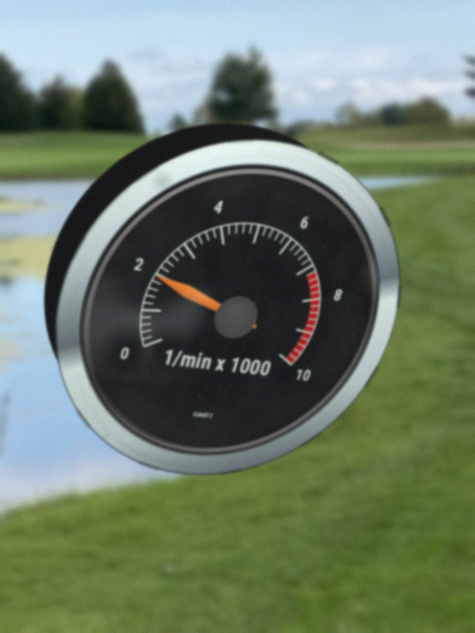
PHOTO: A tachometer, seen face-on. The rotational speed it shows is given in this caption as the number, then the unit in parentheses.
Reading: 2000 (rpm)
